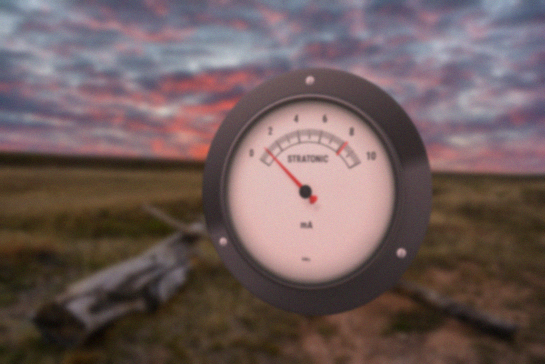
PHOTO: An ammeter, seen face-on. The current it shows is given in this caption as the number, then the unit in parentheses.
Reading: 1 (mA)
